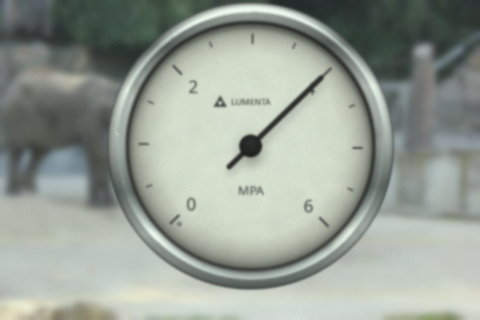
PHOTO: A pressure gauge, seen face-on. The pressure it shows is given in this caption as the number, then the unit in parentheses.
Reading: 4 (MPa)
